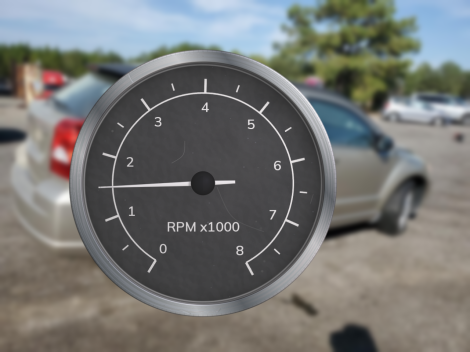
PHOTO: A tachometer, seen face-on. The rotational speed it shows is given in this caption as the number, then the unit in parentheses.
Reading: 1500 (rpm)
